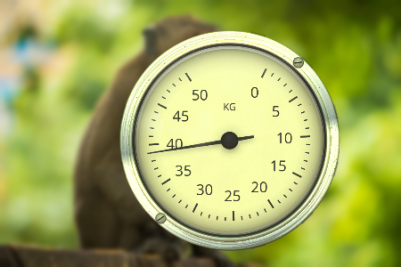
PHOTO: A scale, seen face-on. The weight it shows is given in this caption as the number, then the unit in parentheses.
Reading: 39 (kg)
